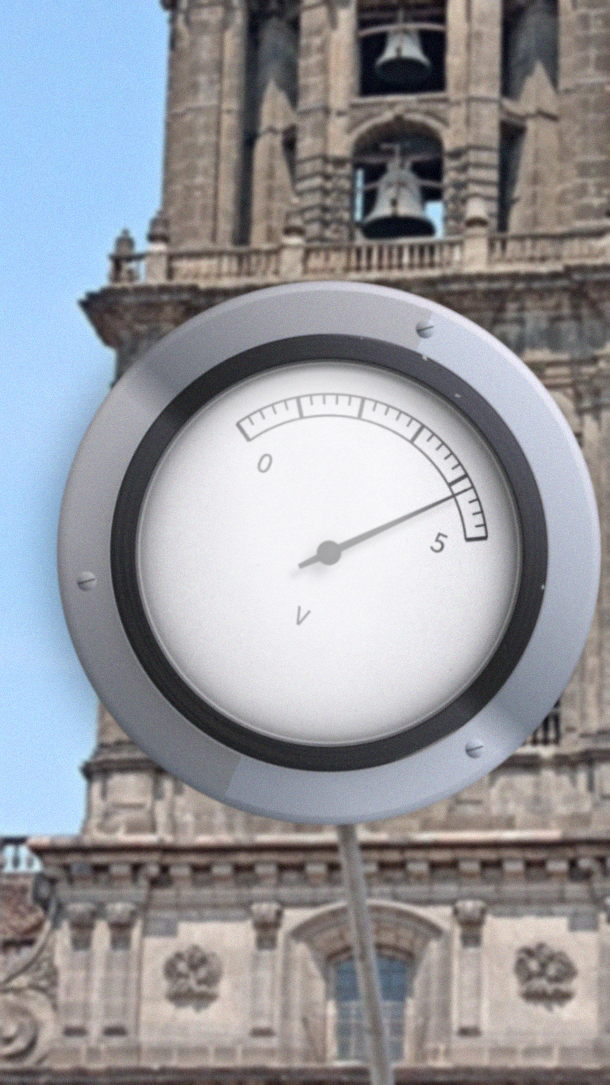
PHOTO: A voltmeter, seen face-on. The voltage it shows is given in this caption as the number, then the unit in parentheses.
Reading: 4.2 (V)
